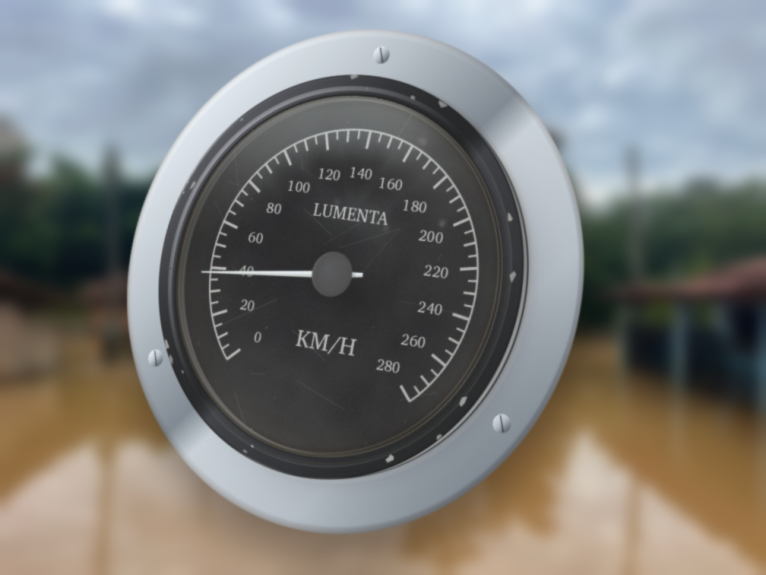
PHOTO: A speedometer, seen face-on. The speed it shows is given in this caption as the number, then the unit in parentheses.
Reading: 37.5 (km/h)
